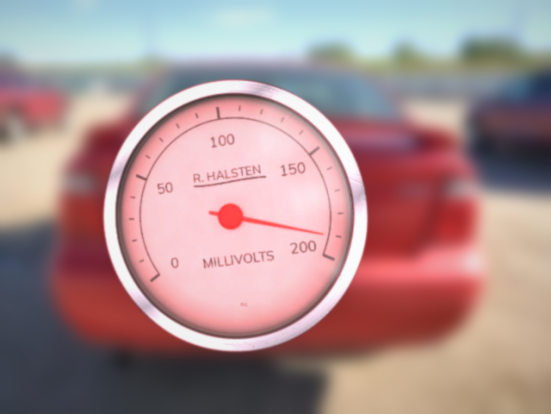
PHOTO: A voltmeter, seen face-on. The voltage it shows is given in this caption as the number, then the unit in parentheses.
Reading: 190 (mV)
